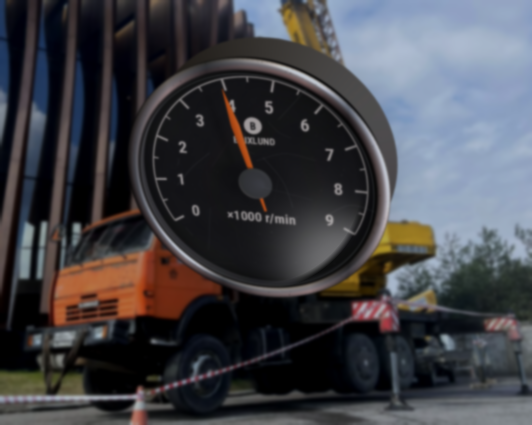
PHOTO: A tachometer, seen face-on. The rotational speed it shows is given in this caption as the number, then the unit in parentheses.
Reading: 4000 (rpm)
